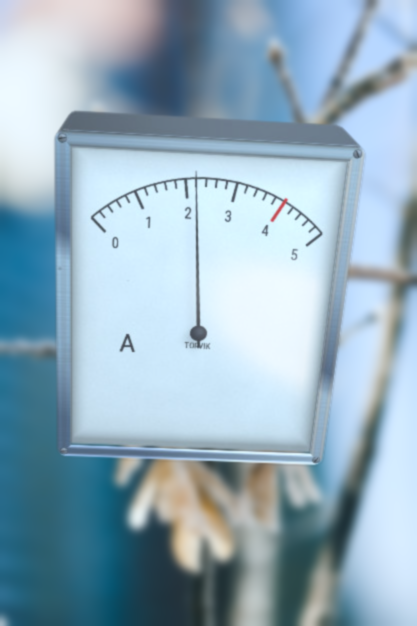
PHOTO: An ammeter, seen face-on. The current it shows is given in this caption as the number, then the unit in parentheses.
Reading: 2.2 (A)
